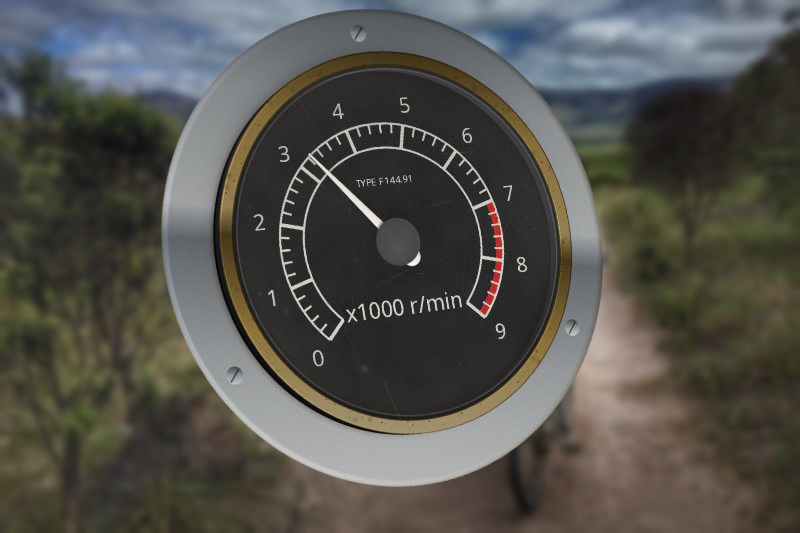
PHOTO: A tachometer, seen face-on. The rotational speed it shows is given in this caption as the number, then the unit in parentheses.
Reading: 3200 (rpm)
